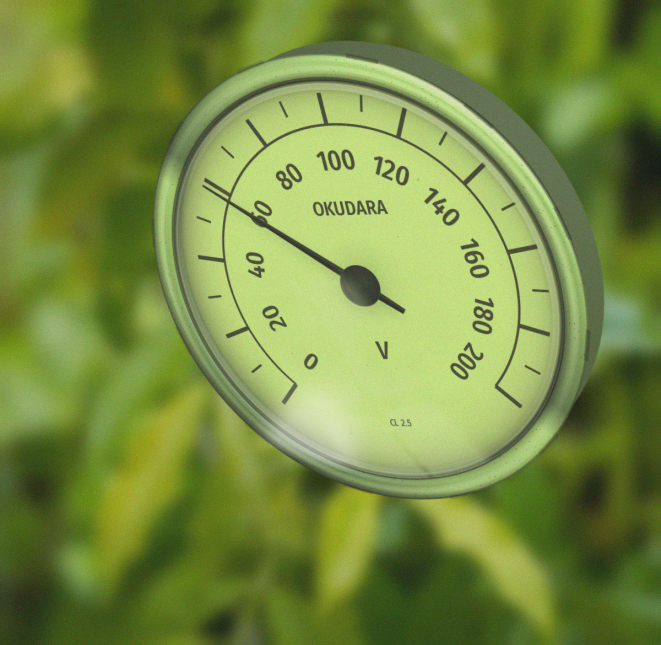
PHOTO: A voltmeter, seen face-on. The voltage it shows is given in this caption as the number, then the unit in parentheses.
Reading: 60 (V)
